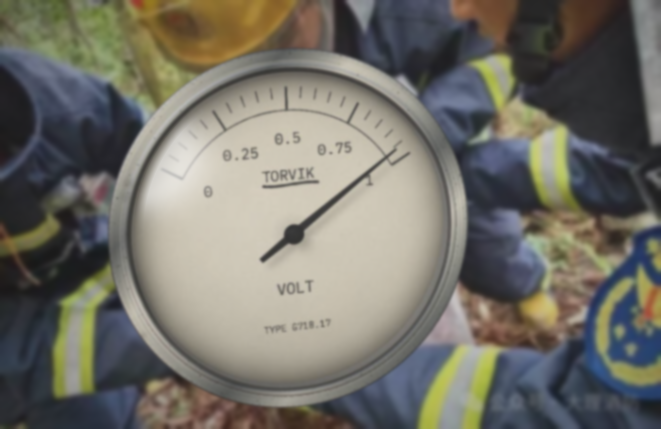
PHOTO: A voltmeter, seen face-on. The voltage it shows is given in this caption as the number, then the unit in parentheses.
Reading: 0.95 (V)
